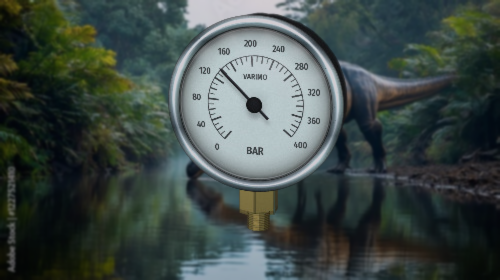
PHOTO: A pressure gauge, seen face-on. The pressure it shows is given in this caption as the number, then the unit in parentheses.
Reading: 140 (bar)
